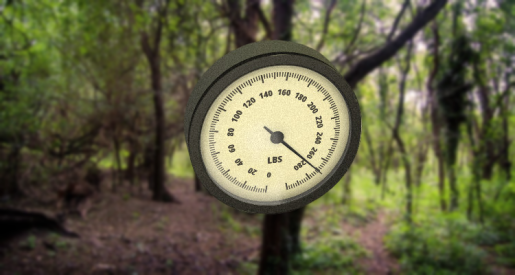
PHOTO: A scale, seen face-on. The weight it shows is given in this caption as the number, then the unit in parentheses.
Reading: 270 (lb)
